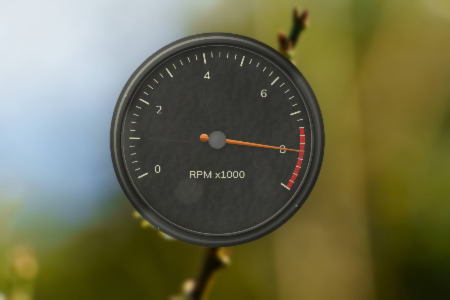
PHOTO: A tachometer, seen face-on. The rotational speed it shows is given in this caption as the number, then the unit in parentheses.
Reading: 8000 (rpm)
